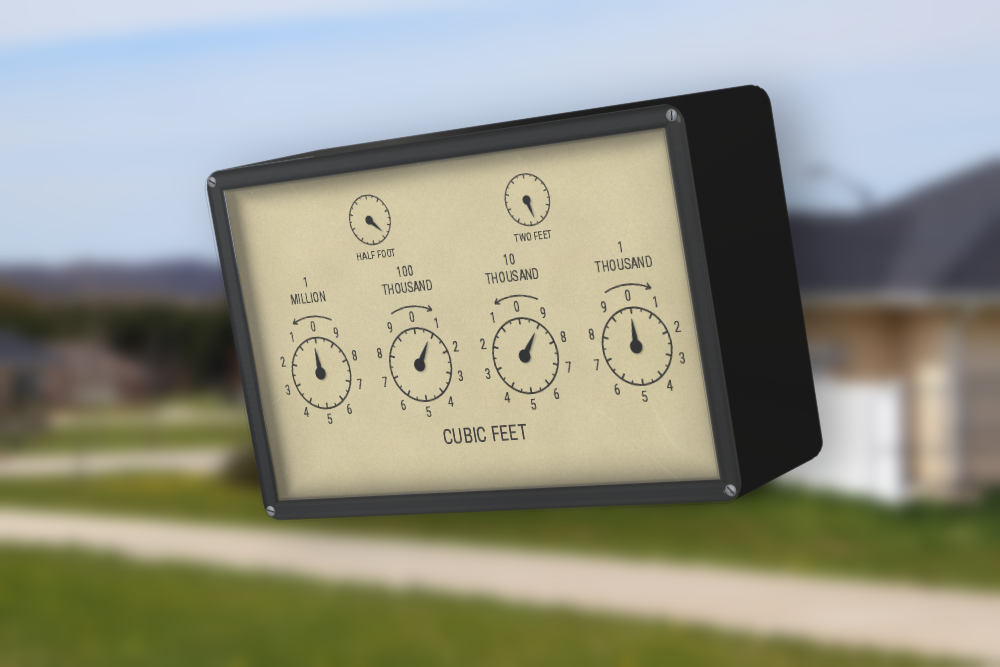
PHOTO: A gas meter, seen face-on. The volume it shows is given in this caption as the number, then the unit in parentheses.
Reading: 9000 (ft³)
